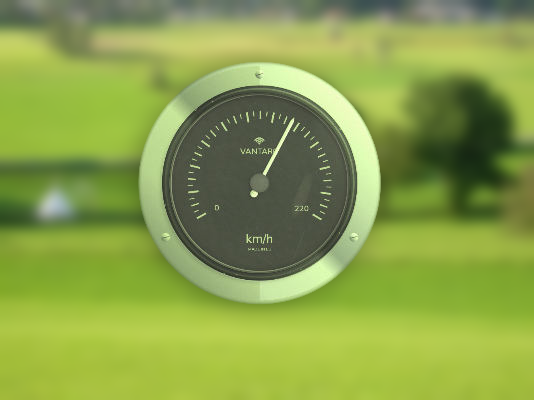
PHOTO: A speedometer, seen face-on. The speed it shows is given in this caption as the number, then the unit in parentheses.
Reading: 135 (km/h)
